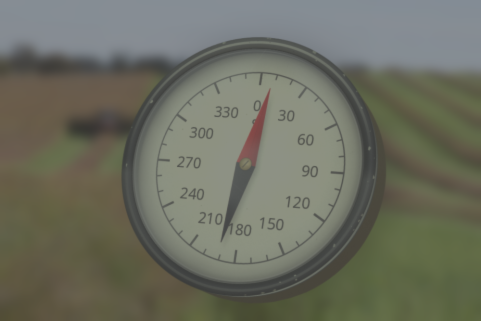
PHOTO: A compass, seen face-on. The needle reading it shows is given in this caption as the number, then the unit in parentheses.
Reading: 10 (°)
